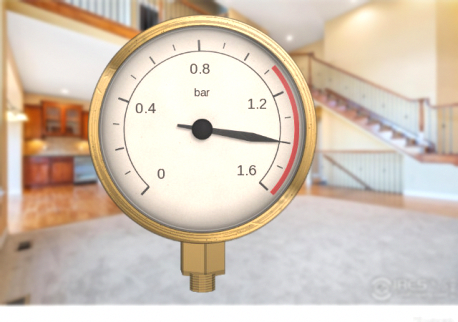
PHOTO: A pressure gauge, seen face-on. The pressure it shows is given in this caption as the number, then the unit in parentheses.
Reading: 1.4 (bar)
